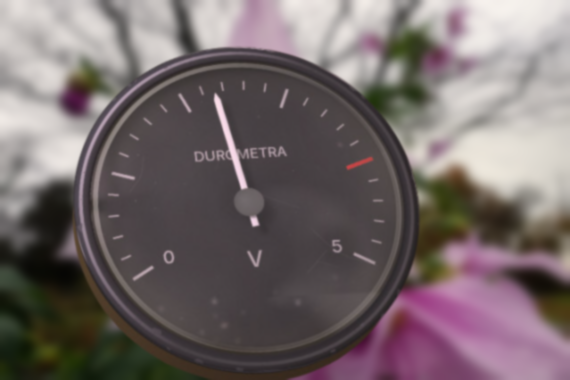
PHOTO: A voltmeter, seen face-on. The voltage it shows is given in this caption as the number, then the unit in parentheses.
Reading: 2.3 (V)
